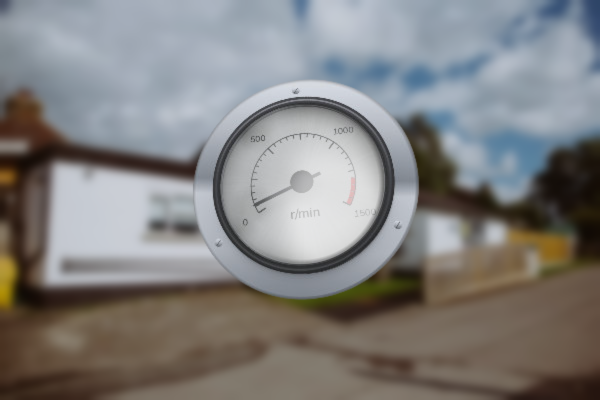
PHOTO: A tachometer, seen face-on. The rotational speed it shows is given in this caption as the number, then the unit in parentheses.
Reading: 50 (rpm)
